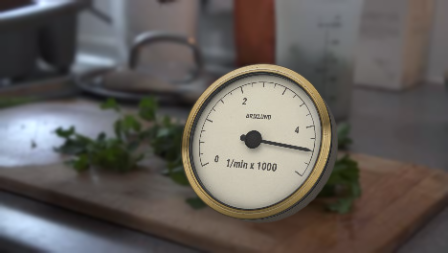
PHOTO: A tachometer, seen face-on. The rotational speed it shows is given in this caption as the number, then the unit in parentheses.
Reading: 4500 (rpm)
